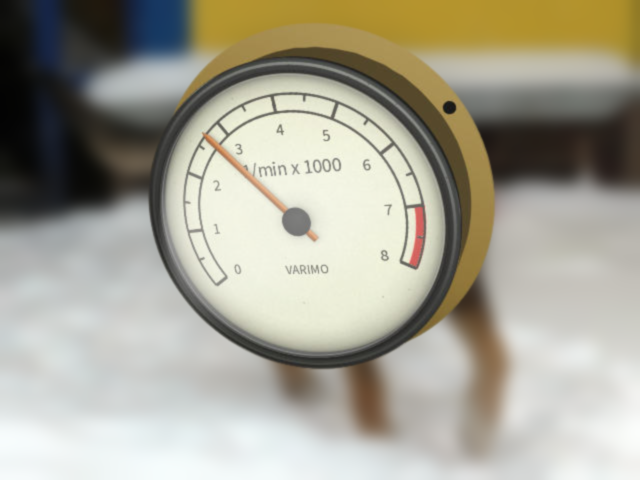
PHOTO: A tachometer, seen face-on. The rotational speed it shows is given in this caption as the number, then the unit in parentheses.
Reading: 2750 (rpm)
